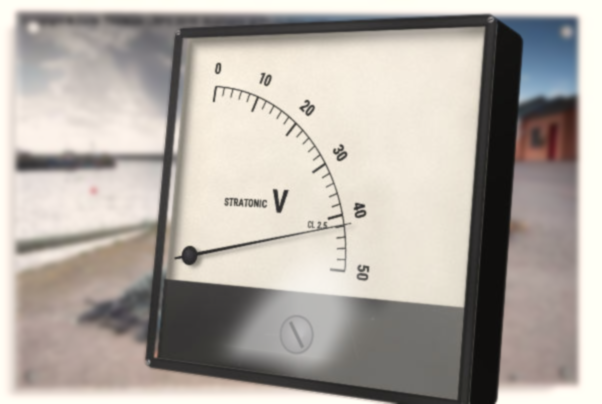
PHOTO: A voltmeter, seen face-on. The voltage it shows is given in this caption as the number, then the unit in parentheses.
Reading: 42 (V)
